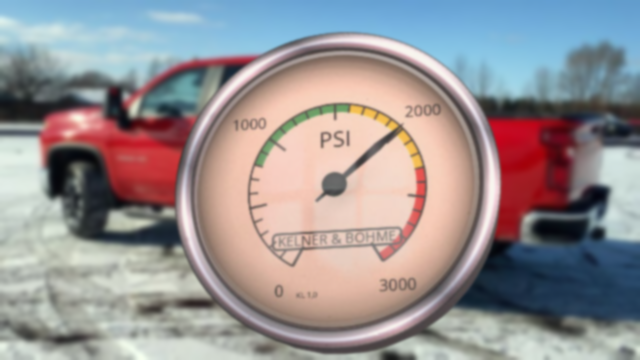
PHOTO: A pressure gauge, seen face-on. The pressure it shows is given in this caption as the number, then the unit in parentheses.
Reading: 2000 (psi)
